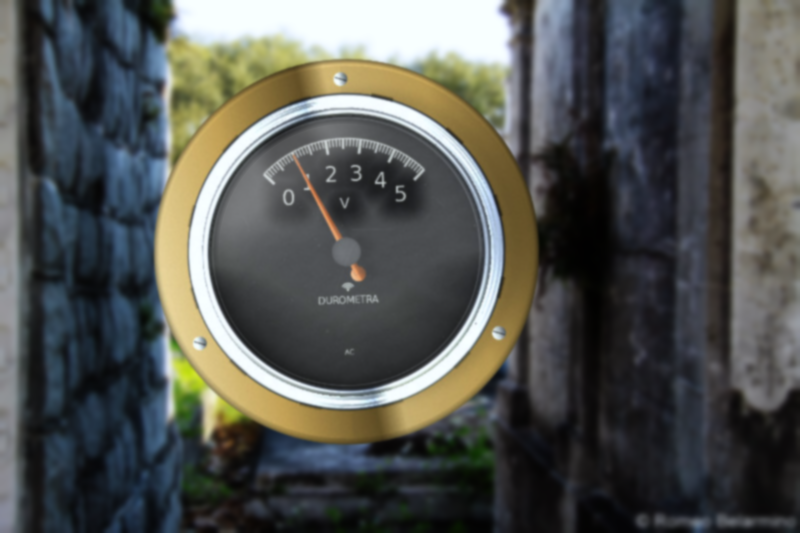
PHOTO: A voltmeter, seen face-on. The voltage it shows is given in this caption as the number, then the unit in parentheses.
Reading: 1 (V)
